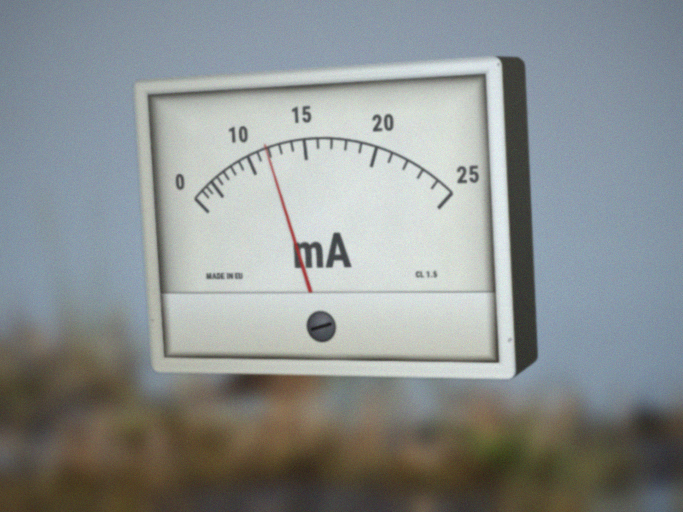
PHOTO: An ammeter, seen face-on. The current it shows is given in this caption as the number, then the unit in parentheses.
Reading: 12 (mA)
